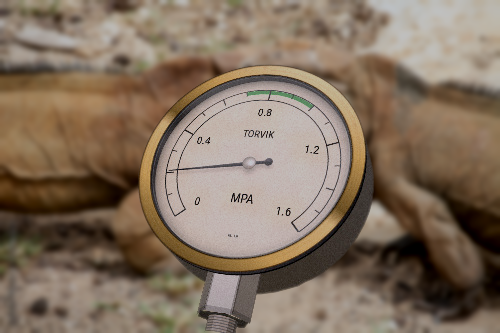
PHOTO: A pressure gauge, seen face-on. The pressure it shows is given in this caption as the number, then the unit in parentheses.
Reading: 0.2 (MPa)
